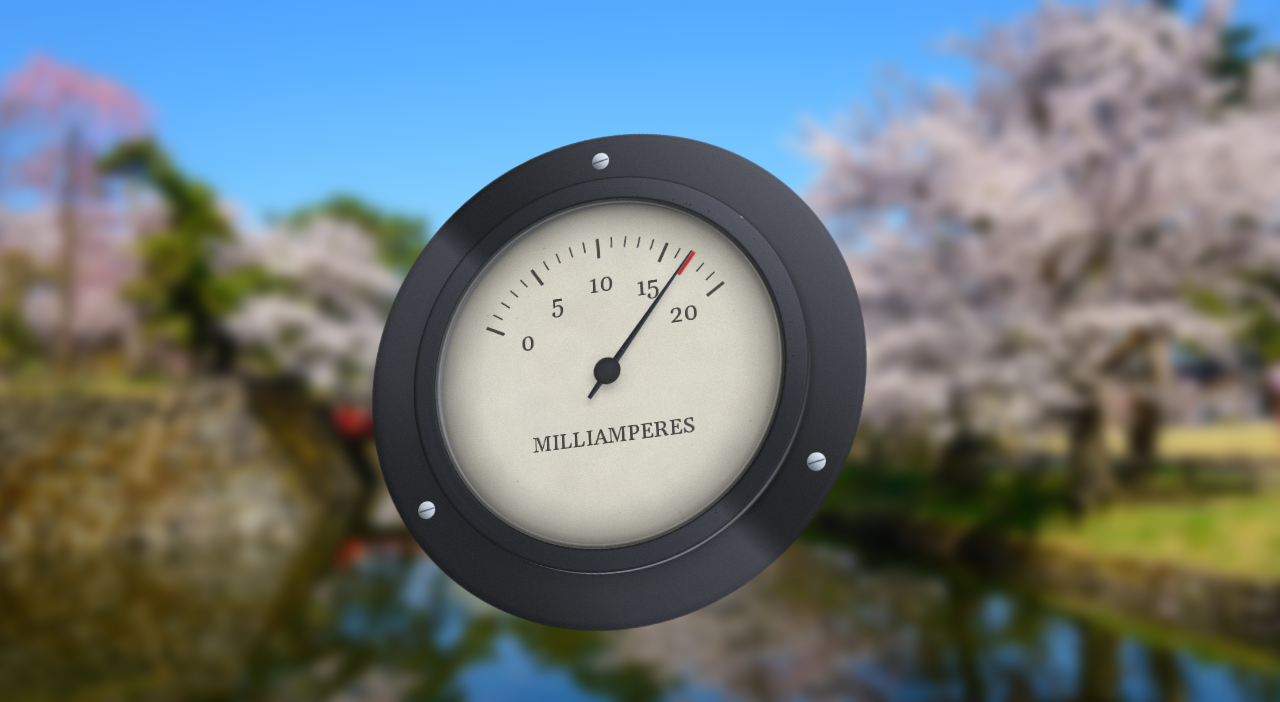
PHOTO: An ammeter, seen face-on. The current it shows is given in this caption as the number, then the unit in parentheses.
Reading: 17 (mA)
